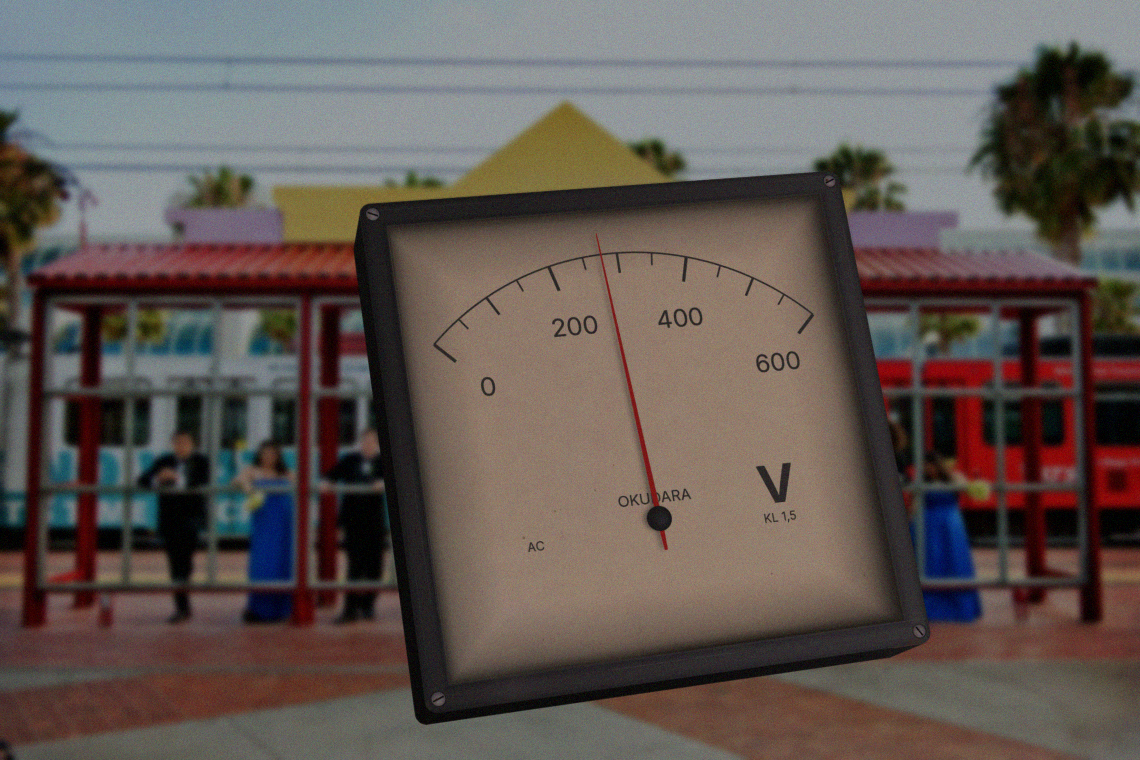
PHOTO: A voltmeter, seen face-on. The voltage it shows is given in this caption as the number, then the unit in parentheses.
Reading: 275 (V)
